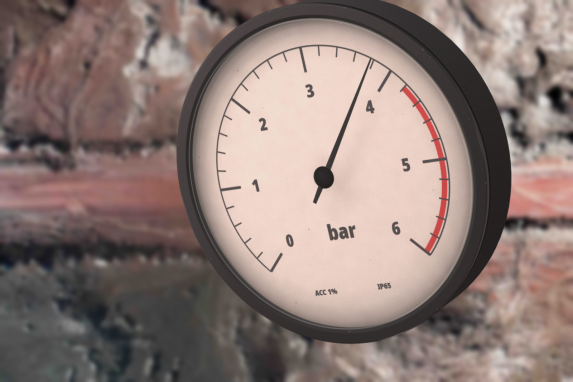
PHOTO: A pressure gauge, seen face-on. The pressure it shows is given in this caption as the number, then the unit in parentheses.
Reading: 3.8 (bar)
